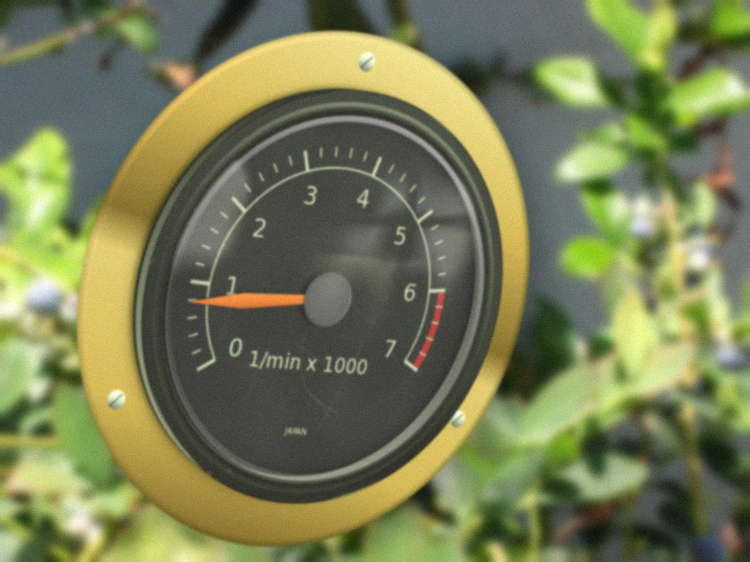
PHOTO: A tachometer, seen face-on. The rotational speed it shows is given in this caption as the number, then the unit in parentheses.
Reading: 800 (rpm)
